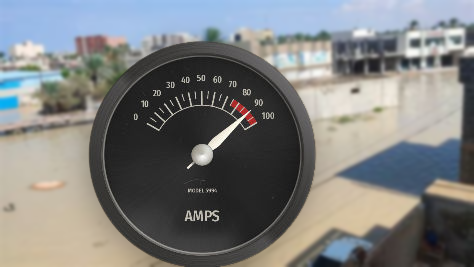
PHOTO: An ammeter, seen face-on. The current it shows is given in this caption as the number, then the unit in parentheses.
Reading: 90 (A)
